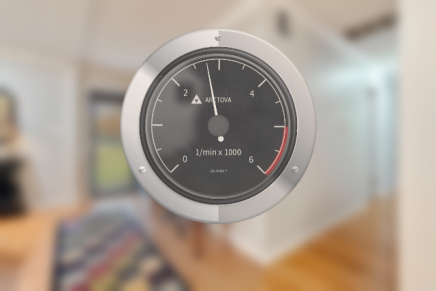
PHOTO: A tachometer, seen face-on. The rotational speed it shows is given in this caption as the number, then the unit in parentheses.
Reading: 2750 (rpm)
